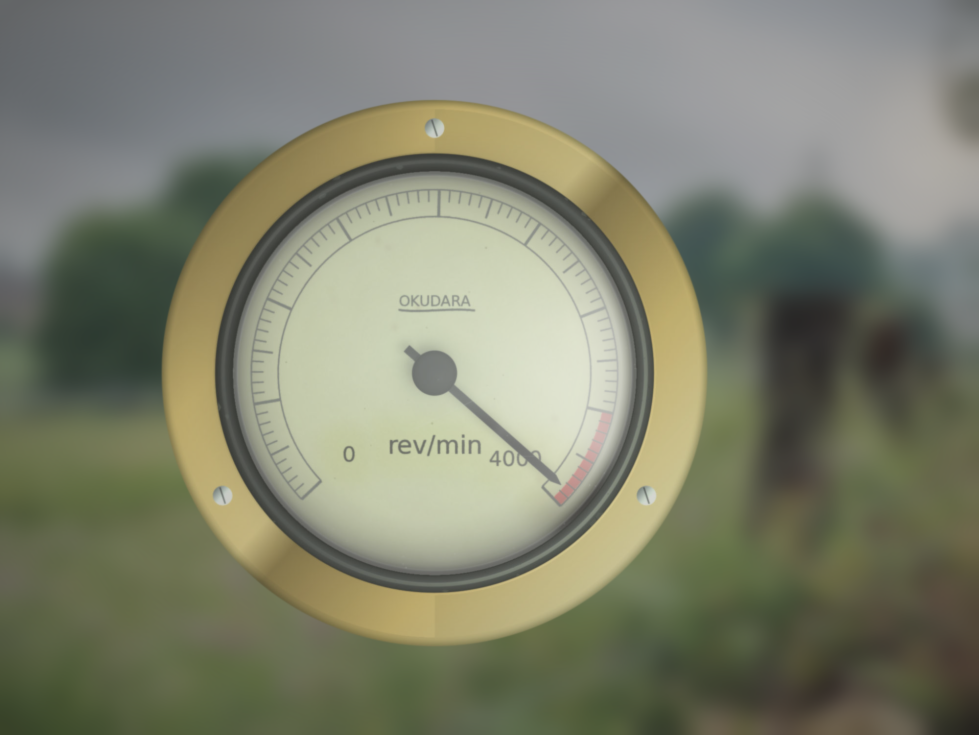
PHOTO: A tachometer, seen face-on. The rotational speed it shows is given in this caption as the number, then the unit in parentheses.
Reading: 3925 (rpm)
